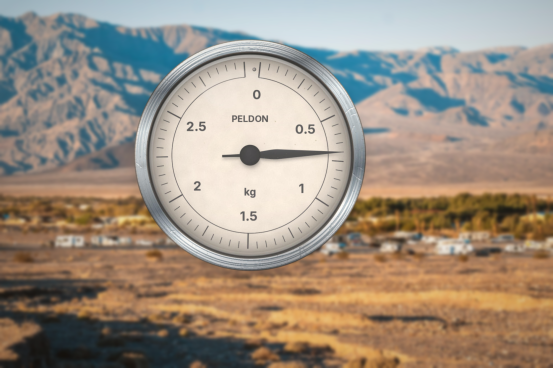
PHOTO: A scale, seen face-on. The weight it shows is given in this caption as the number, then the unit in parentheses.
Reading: 0.7 (kg)
